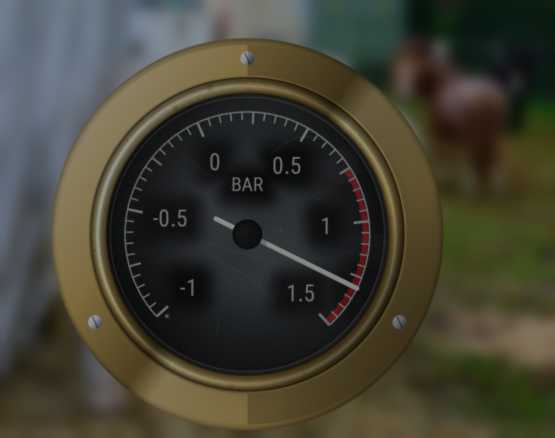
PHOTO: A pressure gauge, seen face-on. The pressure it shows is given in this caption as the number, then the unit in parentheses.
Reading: 1.3 (bar)
